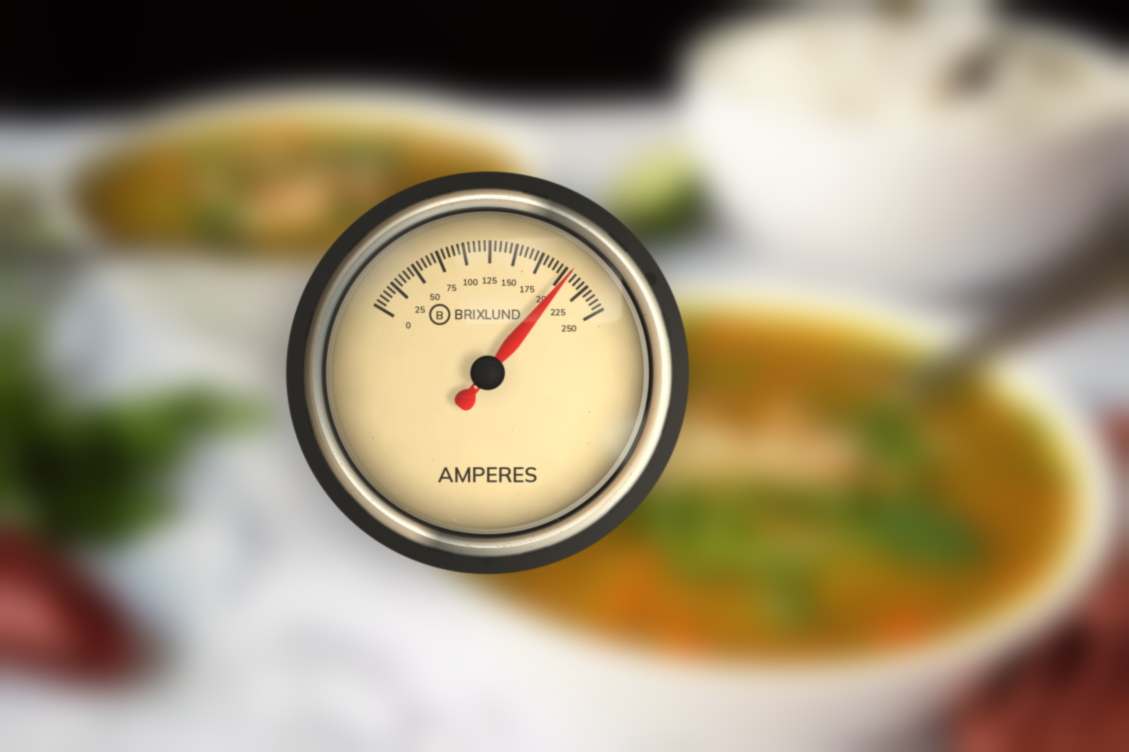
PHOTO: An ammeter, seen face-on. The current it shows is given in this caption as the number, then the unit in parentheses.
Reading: 205 (A)
